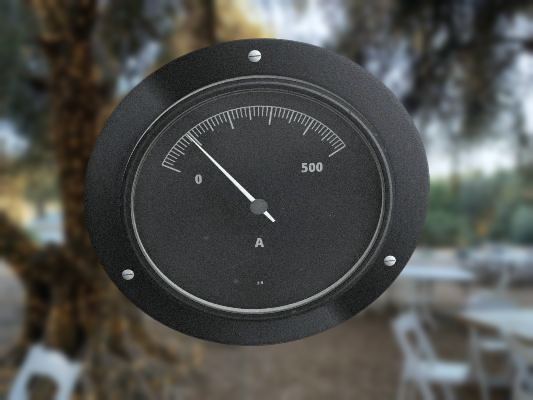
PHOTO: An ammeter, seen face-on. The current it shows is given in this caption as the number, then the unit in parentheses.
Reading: 100 (A)
